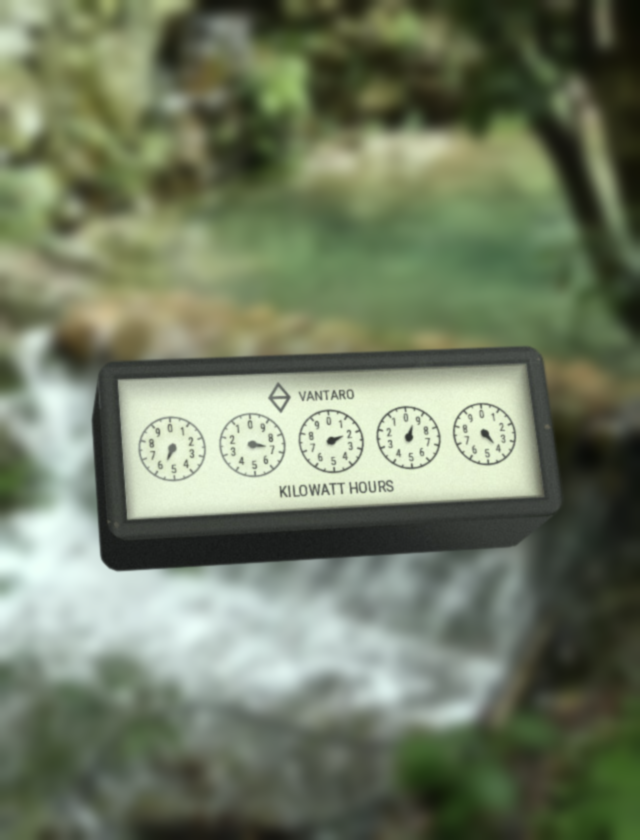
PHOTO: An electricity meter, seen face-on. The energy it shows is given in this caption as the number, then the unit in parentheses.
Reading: 57194 (kWh)
